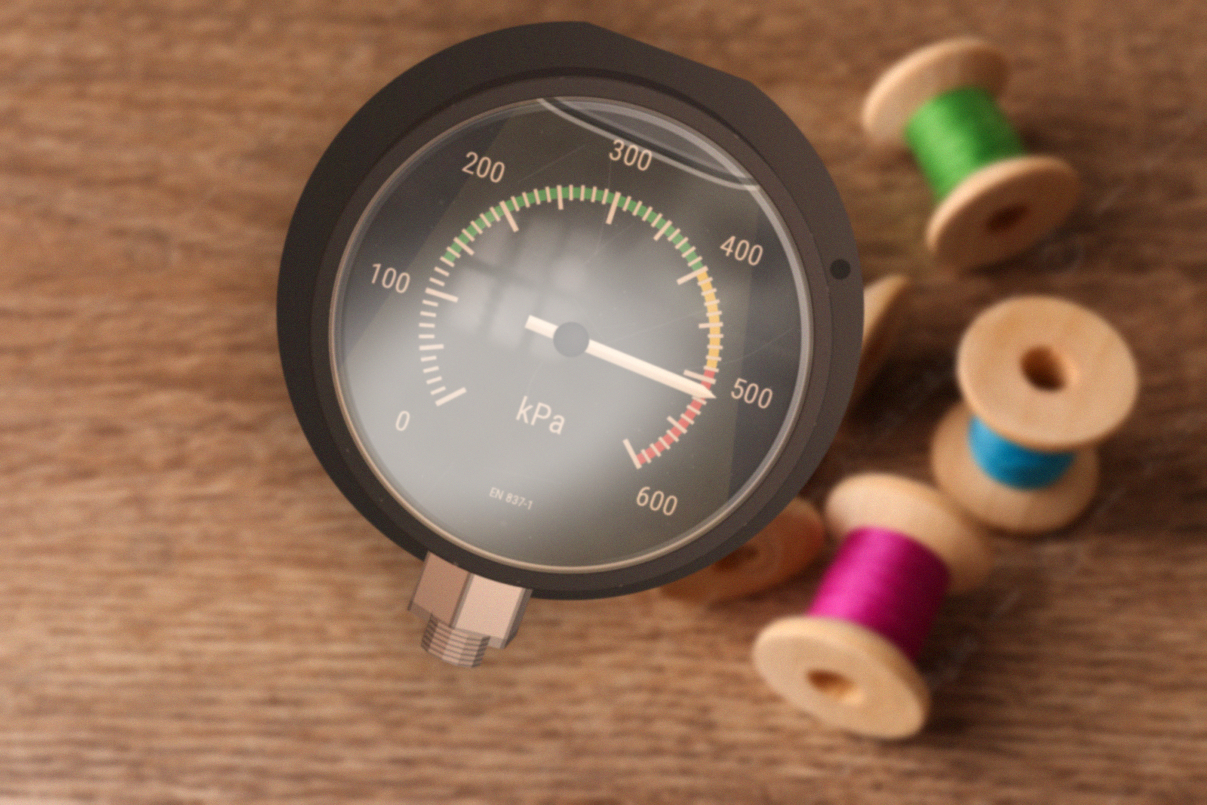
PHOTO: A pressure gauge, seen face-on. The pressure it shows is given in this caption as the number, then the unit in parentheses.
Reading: 510 (kPa)
